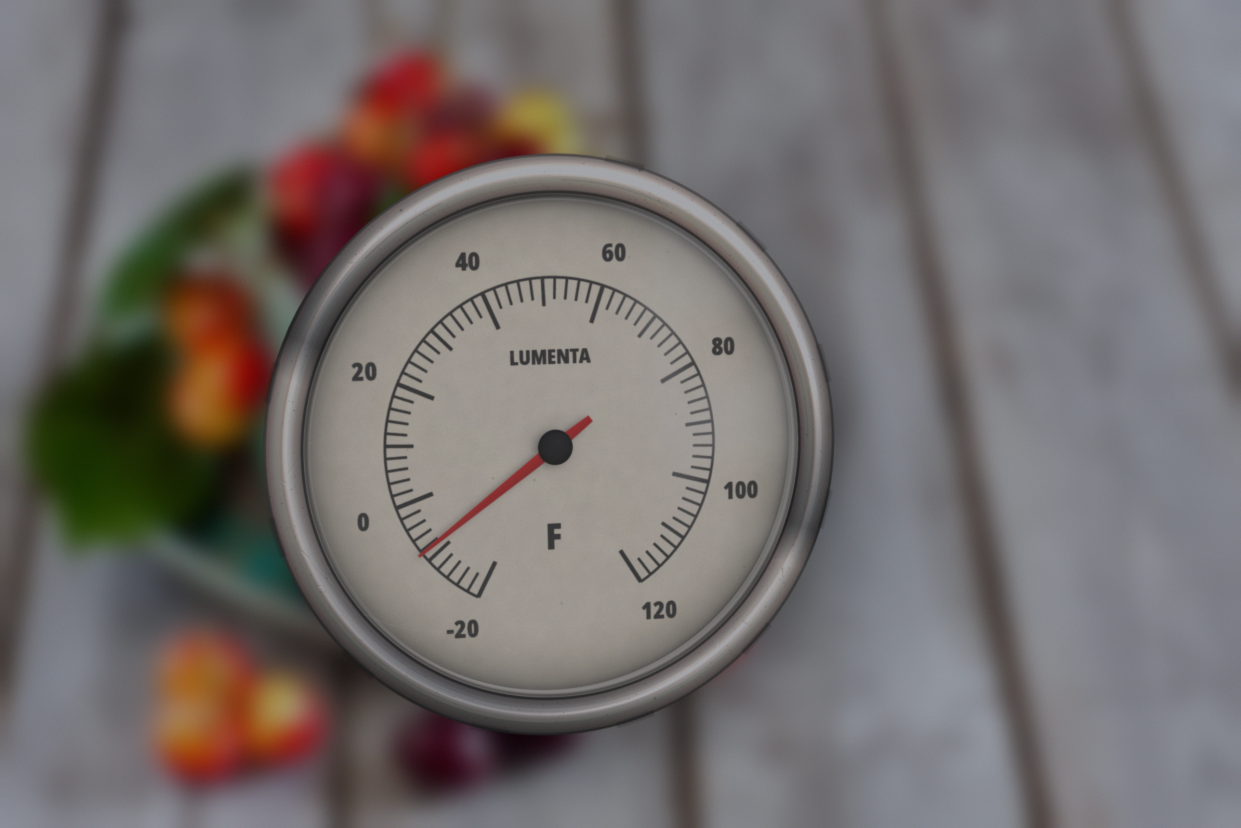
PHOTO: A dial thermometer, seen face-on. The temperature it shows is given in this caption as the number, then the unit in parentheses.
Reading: -8 (°F)
